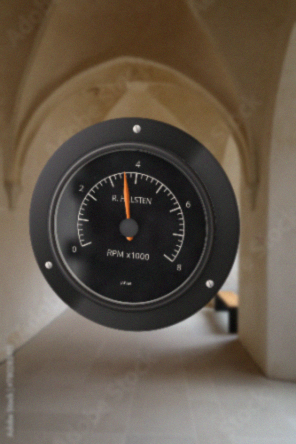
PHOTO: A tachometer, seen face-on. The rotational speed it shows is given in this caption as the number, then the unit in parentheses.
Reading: 3600 (rpm)
